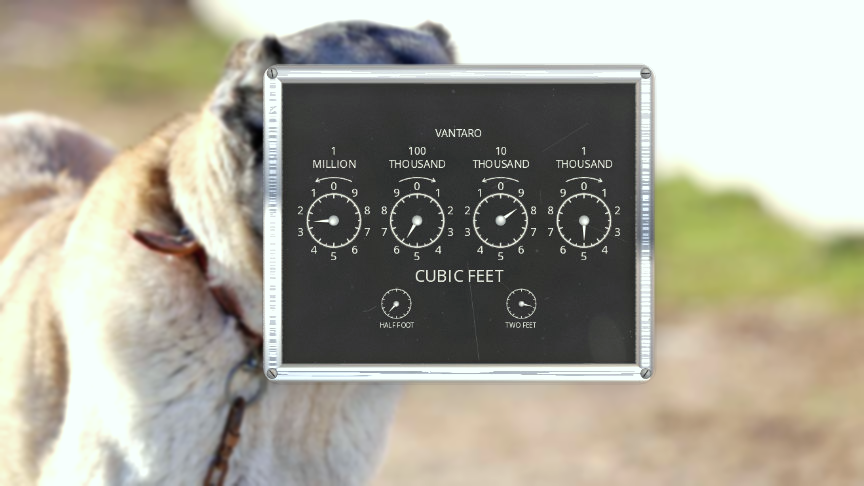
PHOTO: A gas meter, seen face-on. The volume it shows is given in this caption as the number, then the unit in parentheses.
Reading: 258500 (ft³)
